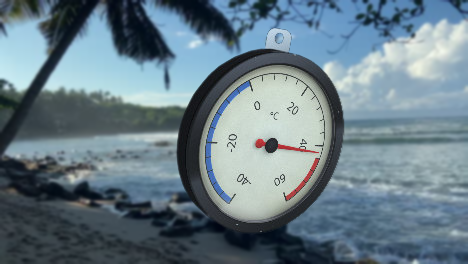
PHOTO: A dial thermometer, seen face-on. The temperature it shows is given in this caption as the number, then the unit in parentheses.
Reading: 42 (°C)
